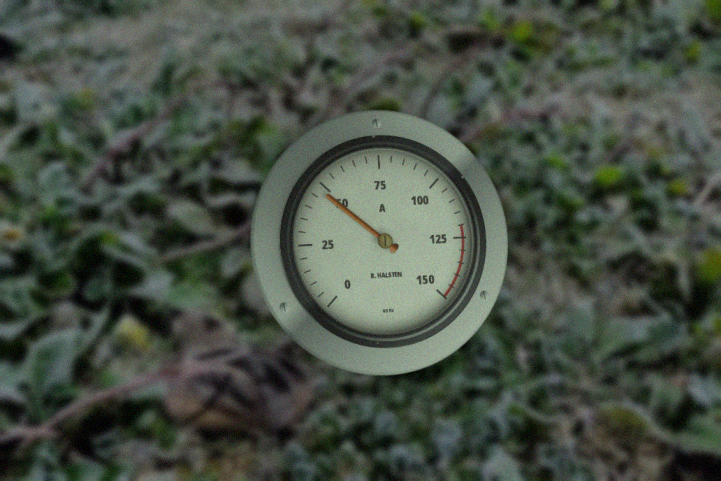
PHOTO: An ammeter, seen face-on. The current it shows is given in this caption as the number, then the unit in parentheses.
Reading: 47.5 (A)
